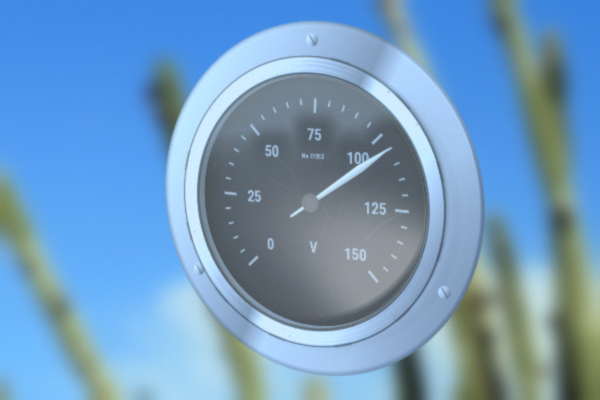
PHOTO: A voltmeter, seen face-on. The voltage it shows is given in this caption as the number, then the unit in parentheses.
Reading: 105 (V)
